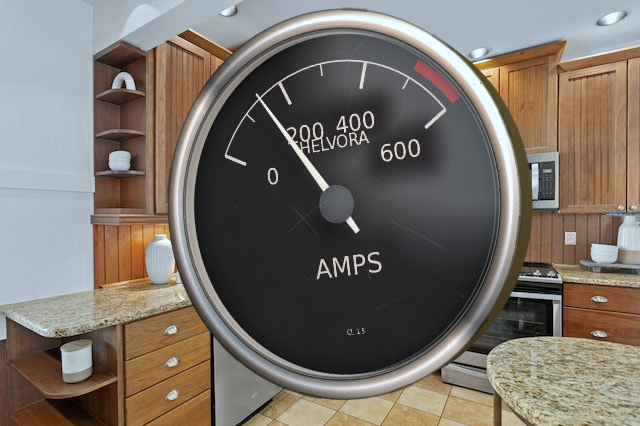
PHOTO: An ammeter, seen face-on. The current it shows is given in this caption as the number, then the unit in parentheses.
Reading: 150 (A)
